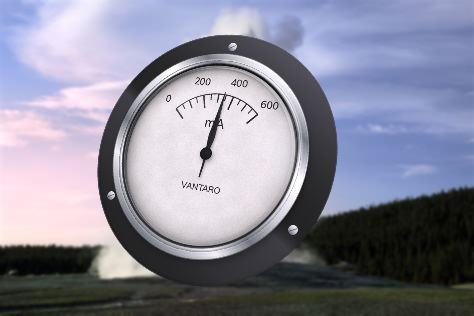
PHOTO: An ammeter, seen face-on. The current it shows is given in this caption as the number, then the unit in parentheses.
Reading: 350 (mA)
